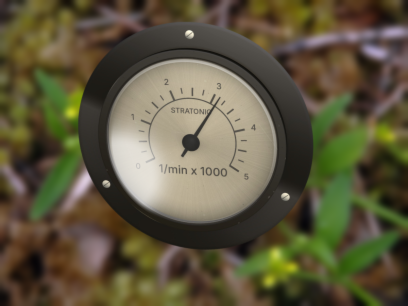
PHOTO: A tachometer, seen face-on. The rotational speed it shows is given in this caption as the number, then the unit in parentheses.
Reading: 3125 (rpm)
